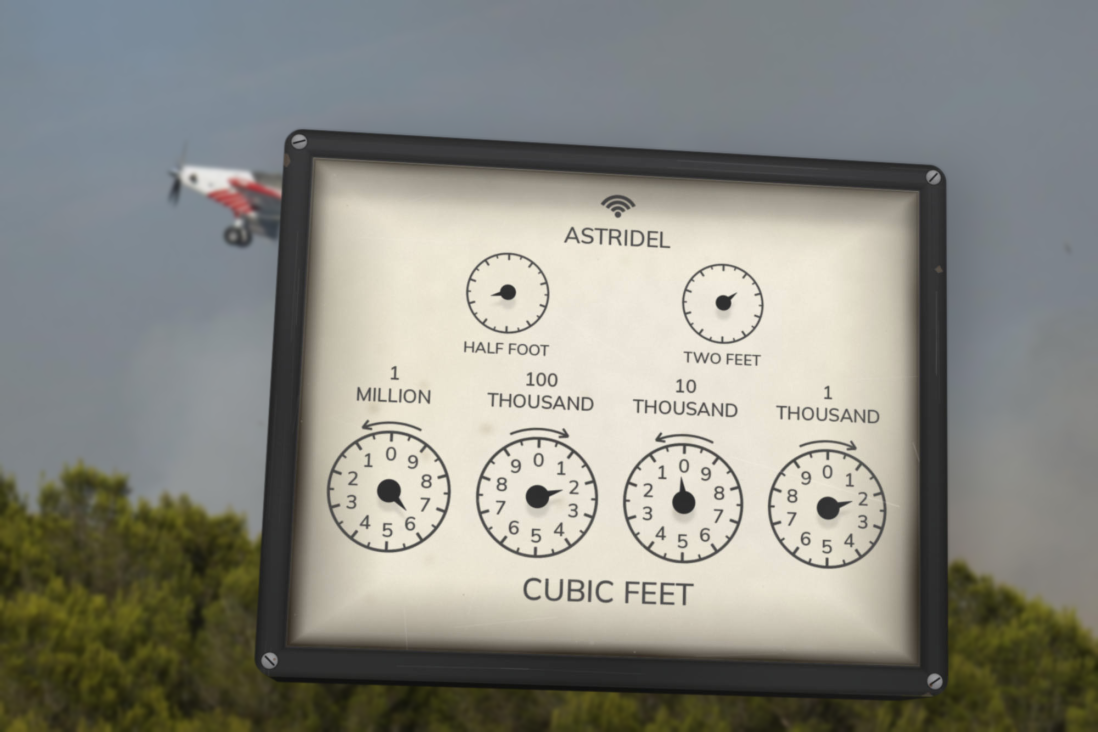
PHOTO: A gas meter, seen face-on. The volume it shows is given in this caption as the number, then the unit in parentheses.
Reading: 620200 (ft³)
